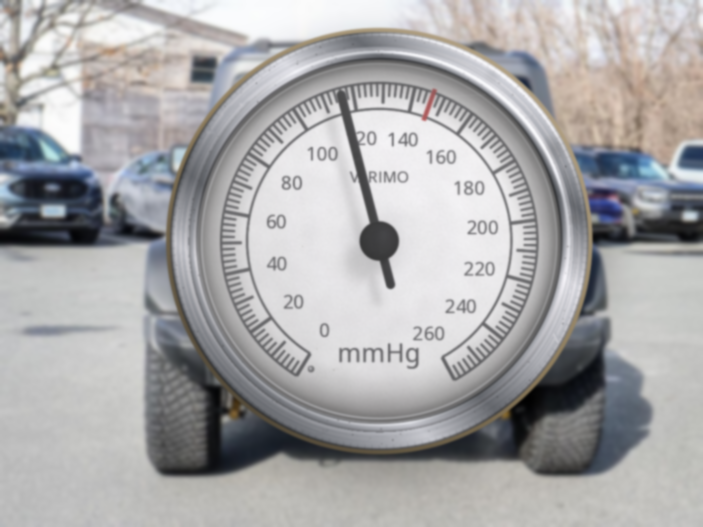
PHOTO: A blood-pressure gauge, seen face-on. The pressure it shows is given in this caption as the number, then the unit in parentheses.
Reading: 116 (mmHg)
